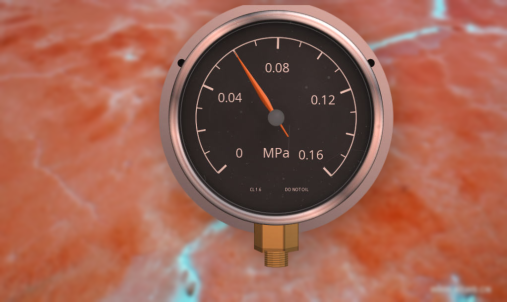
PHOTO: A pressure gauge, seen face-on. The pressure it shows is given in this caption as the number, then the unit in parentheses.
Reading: 0.06 (MPa)
